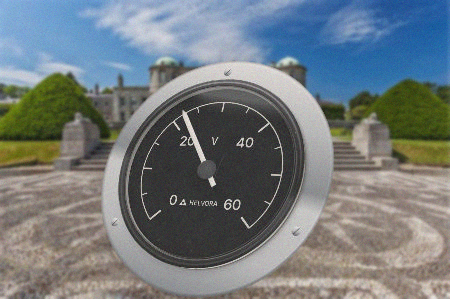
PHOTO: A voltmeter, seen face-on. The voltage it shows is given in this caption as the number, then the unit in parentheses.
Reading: 22.5 (V)
